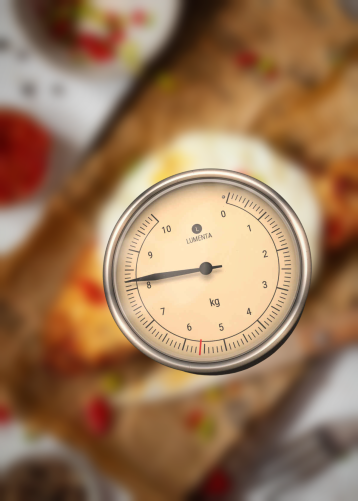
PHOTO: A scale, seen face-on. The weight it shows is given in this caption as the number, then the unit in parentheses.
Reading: 8.2 (kg)
